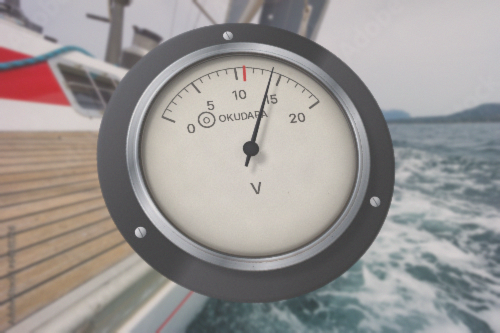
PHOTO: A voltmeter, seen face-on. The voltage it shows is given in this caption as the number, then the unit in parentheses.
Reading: 14 (V)
